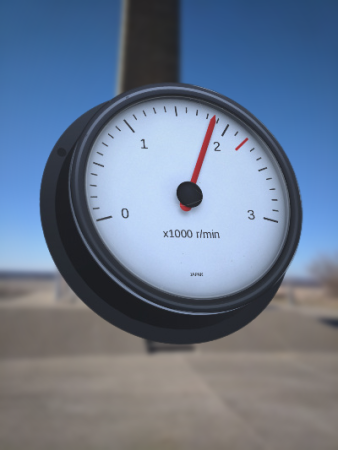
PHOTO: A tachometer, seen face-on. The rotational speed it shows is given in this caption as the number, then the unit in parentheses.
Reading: 1850 (rpm)
